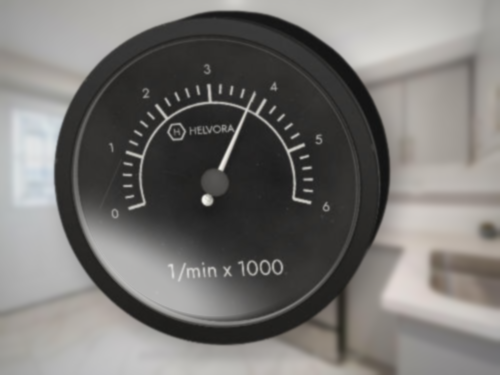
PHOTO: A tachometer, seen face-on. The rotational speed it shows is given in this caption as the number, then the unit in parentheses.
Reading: 3800 (rpm)
